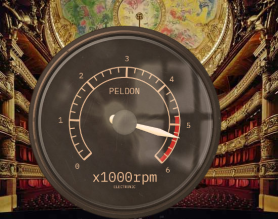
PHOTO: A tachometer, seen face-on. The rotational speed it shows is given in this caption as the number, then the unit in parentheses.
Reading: 5300 (rpm)
